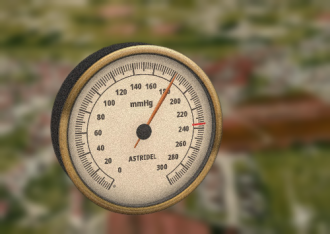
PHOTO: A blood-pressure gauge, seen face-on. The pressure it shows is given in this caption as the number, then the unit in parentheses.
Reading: 180 (mmHg)
